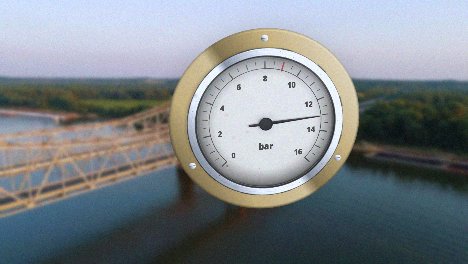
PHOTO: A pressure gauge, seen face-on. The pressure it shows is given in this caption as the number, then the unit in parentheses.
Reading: 13 (bar)
